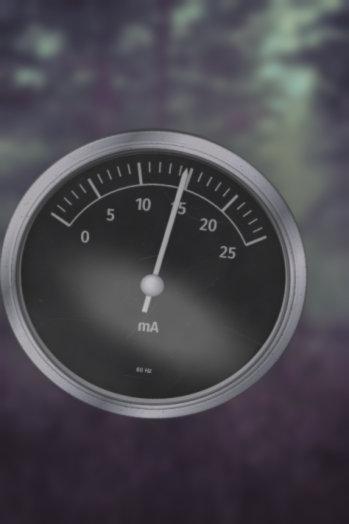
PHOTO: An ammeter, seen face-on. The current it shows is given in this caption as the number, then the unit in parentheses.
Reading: 14.5 (mA)
